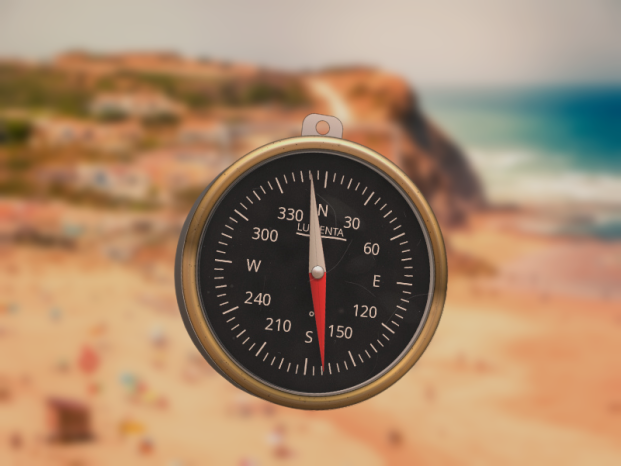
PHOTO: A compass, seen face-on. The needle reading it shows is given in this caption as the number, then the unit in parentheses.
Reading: 170 (°)
